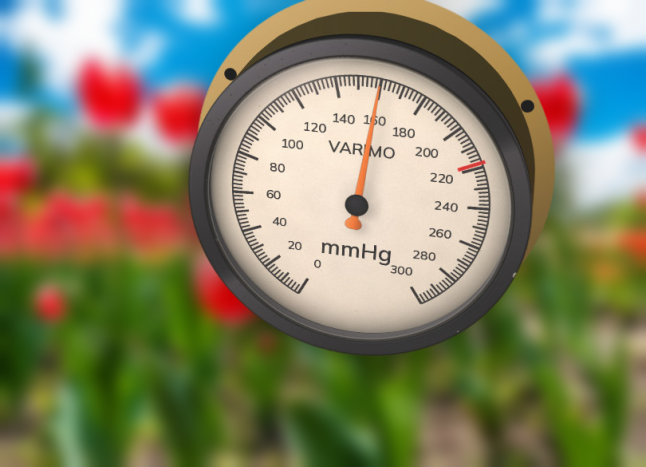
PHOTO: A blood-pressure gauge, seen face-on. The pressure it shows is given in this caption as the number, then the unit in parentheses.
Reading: 160 (mmHg)
